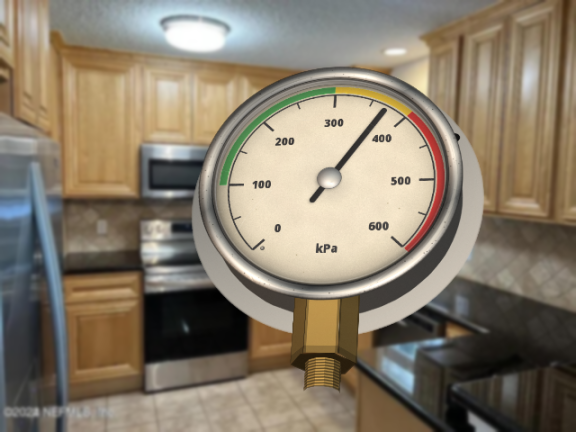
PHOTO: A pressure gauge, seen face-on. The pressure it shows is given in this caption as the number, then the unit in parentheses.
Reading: 375 (kPa)
